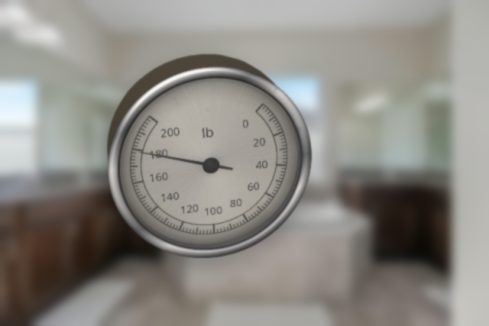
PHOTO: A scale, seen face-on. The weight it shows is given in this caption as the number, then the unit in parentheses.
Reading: 180 (lb)
